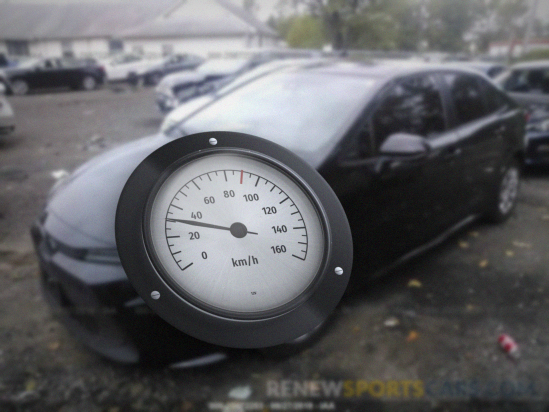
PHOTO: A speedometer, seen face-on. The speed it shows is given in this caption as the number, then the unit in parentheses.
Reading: 30 (km/h)
